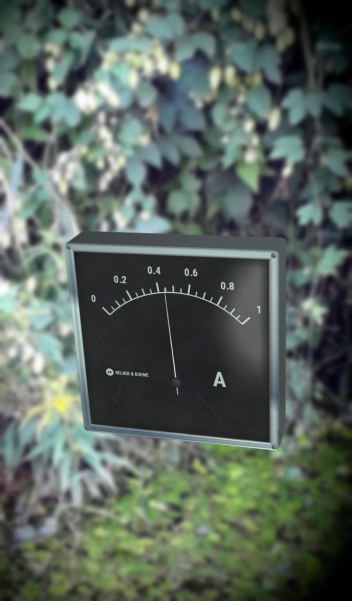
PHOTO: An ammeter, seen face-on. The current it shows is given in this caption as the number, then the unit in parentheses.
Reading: 0.45 (A)
